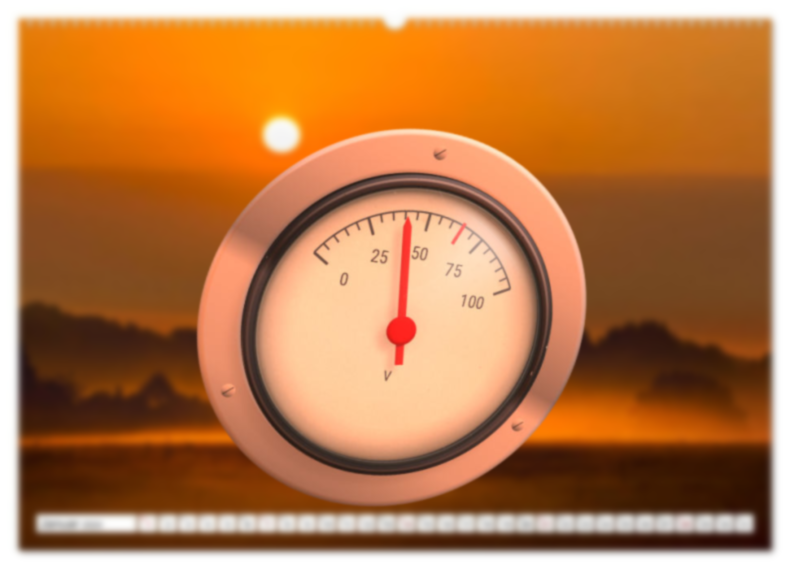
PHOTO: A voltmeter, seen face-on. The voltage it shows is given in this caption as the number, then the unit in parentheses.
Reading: 40 (V)
